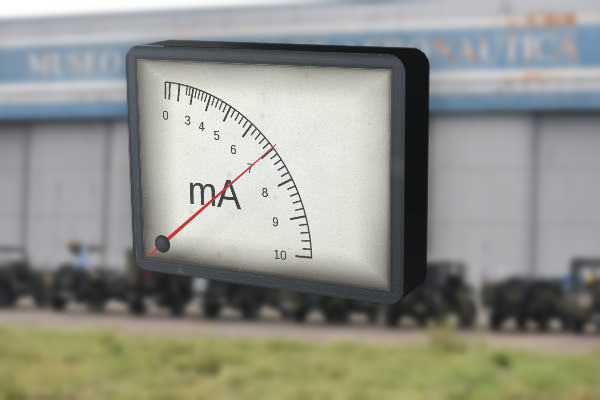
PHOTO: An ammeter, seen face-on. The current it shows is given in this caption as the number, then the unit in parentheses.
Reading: 7 (mA)
